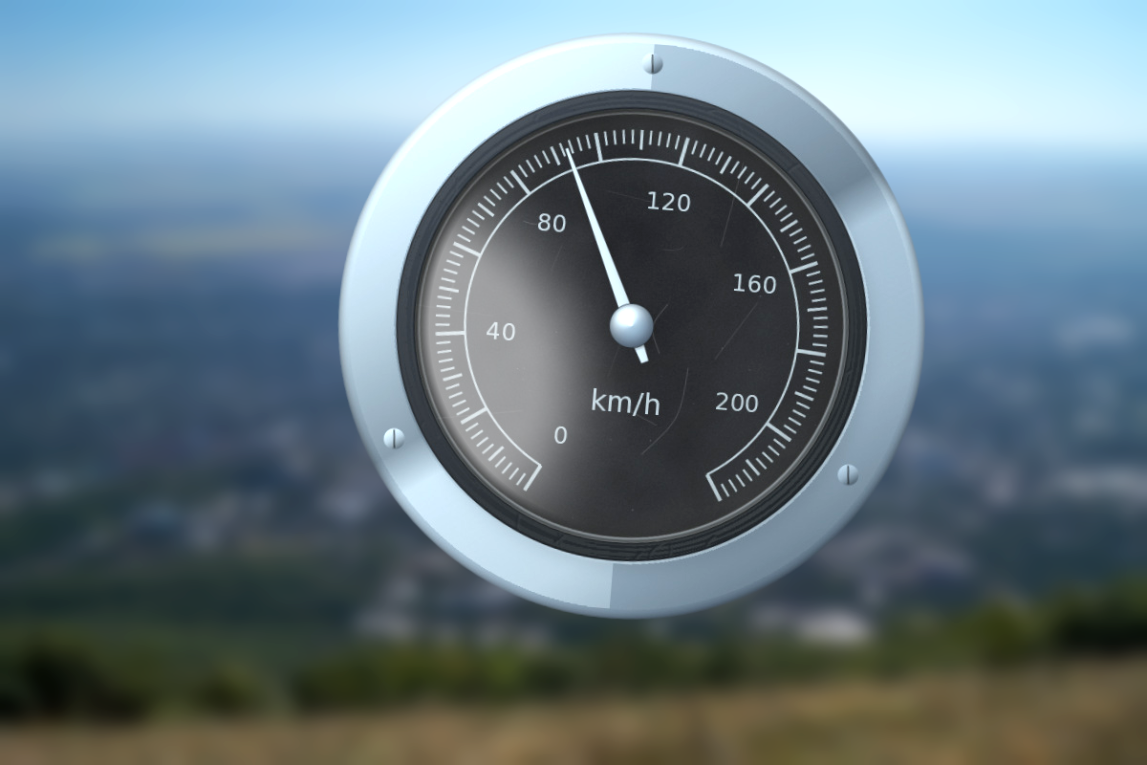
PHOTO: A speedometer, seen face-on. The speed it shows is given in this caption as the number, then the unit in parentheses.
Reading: 93 (km/h)
